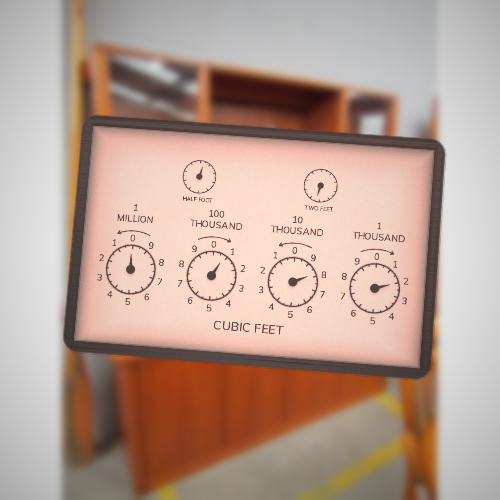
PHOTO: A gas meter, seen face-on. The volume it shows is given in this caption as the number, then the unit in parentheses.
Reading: 8200 (ft³)
